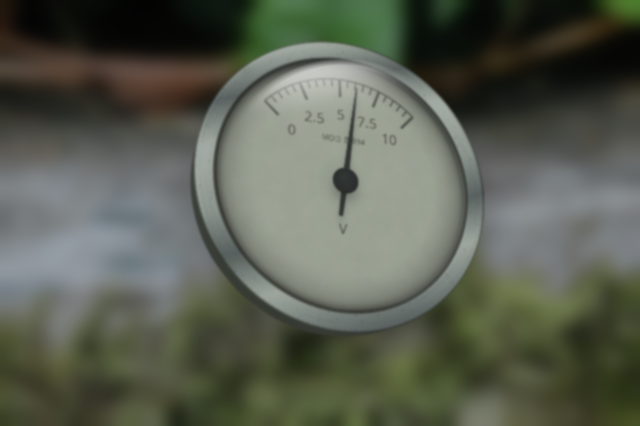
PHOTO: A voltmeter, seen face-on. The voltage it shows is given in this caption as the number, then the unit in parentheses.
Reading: 6 (V)
